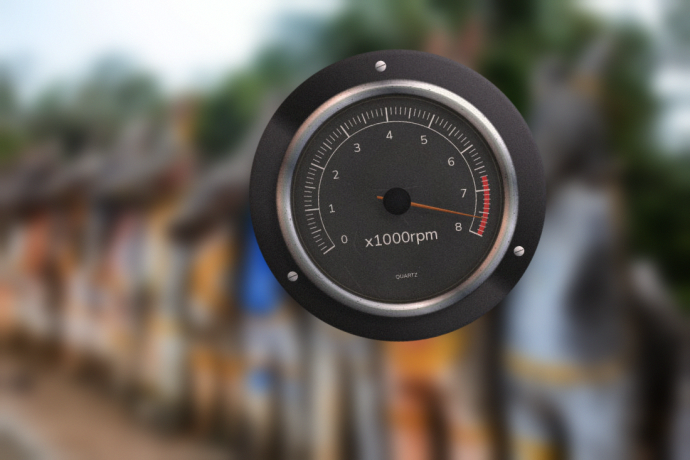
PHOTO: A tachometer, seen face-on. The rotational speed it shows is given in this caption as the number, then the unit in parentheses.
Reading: 7600 (rpm)
